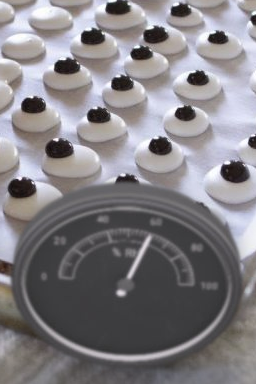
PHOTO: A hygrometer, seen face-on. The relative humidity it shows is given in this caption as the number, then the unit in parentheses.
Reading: 60 (%)
